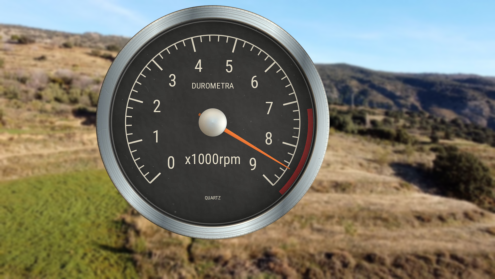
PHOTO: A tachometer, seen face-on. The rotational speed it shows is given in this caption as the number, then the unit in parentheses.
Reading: 8500 (rpm)
